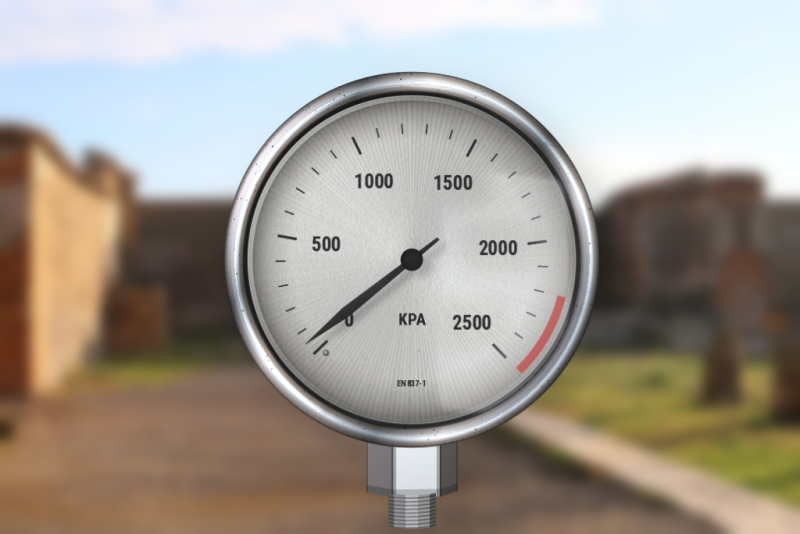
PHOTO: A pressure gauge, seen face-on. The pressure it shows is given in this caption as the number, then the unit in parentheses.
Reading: 50 (kPa)
